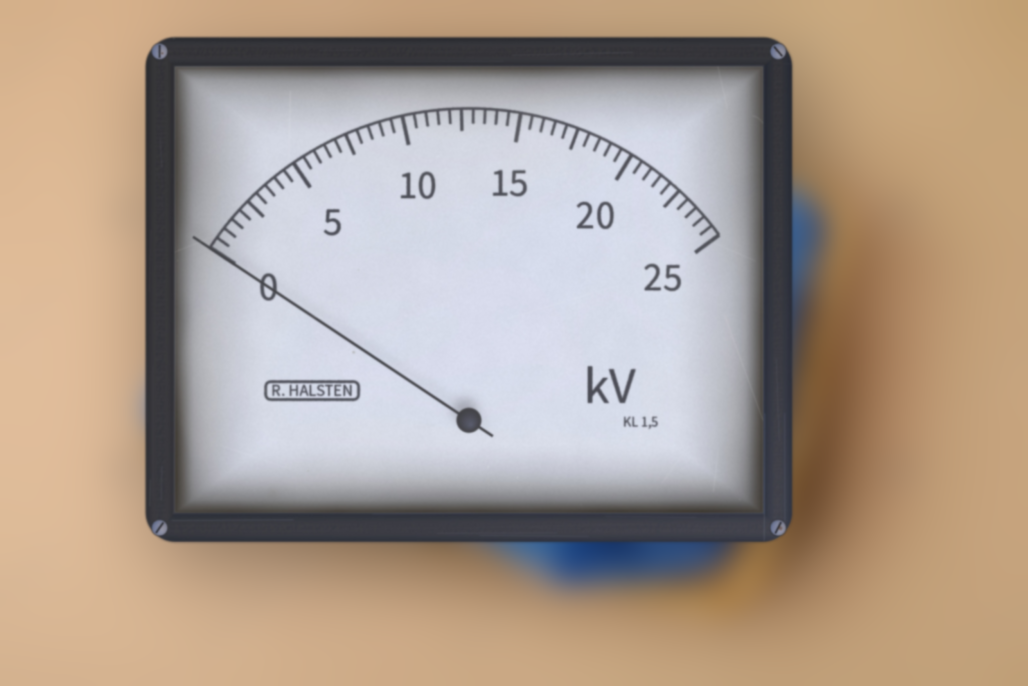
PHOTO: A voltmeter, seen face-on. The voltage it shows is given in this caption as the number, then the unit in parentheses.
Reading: 0 (kV)
